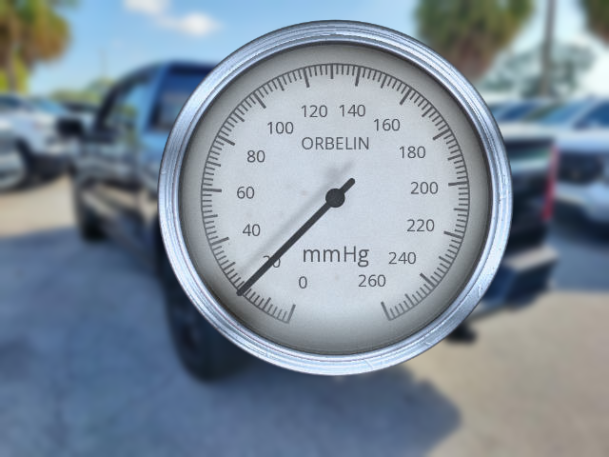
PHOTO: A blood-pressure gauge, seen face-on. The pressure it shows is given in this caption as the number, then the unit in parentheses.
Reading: 20 (mmHg)
